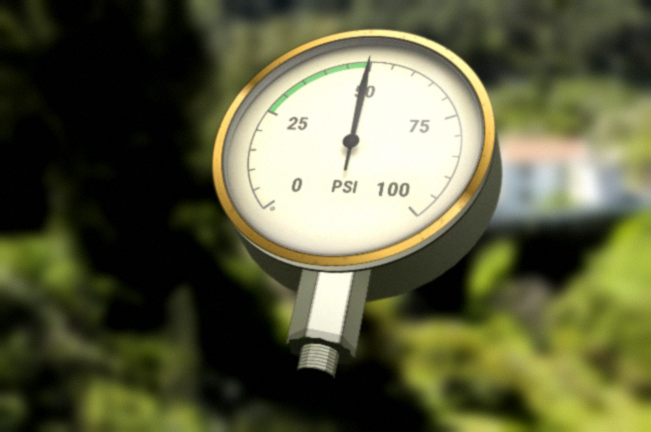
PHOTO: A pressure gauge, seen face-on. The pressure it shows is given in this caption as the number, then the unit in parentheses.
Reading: 50 (psi)
